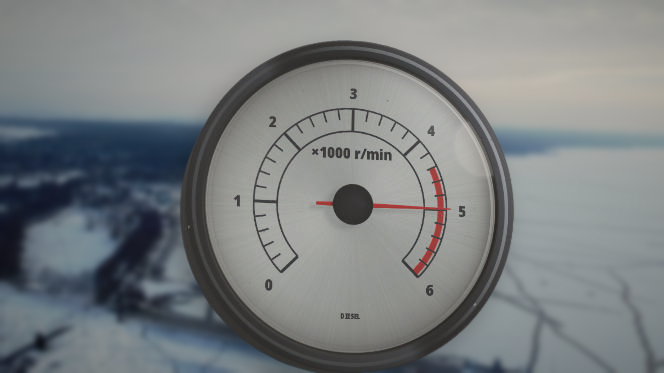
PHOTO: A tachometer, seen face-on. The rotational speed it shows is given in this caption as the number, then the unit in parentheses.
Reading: 5000 (rpm)
